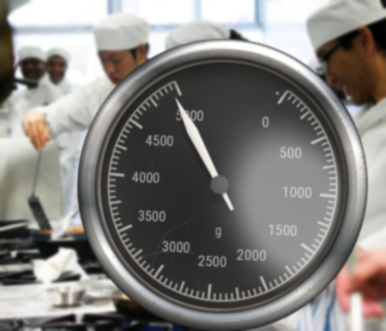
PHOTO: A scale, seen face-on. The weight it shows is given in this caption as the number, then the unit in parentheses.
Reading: 4950 (g)
